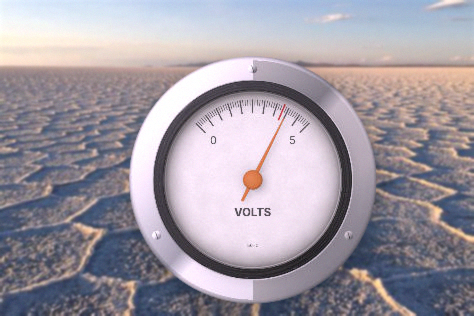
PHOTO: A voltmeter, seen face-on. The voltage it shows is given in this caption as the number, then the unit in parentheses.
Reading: 4 (V)
